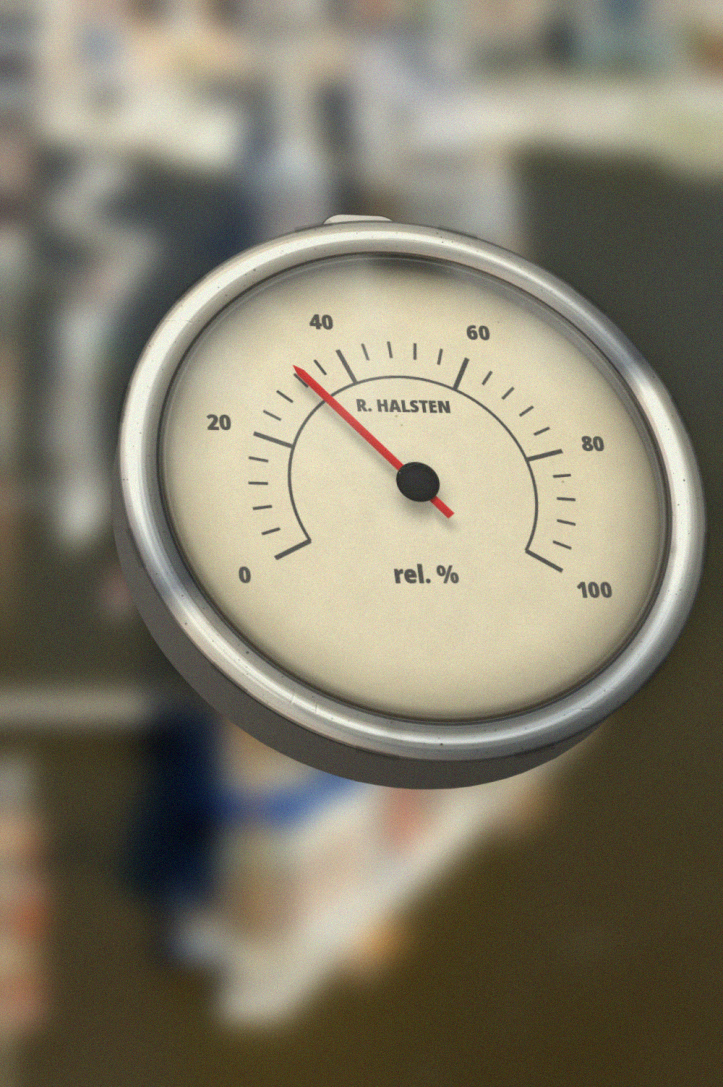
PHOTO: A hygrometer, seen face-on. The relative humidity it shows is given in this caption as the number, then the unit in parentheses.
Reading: 32 (%)
